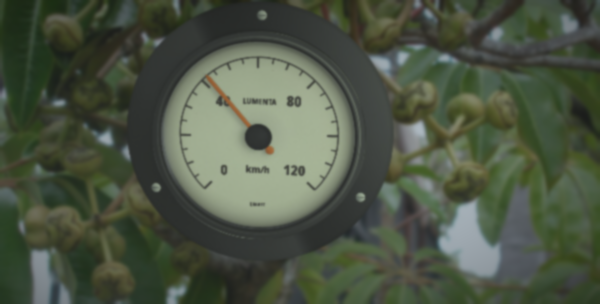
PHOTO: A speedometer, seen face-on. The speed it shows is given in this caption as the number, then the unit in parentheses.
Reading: 42.5 (km/h)
